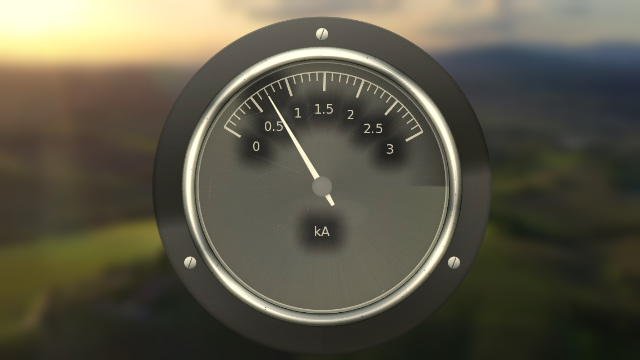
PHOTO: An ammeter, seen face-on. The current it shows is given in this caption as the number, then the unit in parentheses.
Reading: 0.7 (kA)
